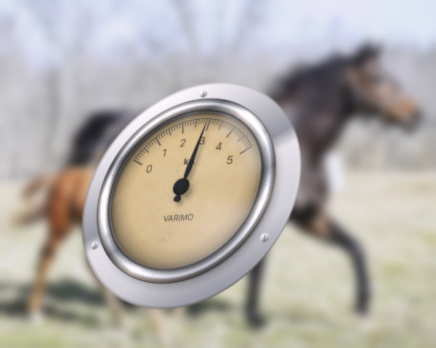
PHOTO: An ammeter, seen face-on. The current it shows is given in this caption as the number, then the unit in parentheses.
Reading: 3 (kA)
